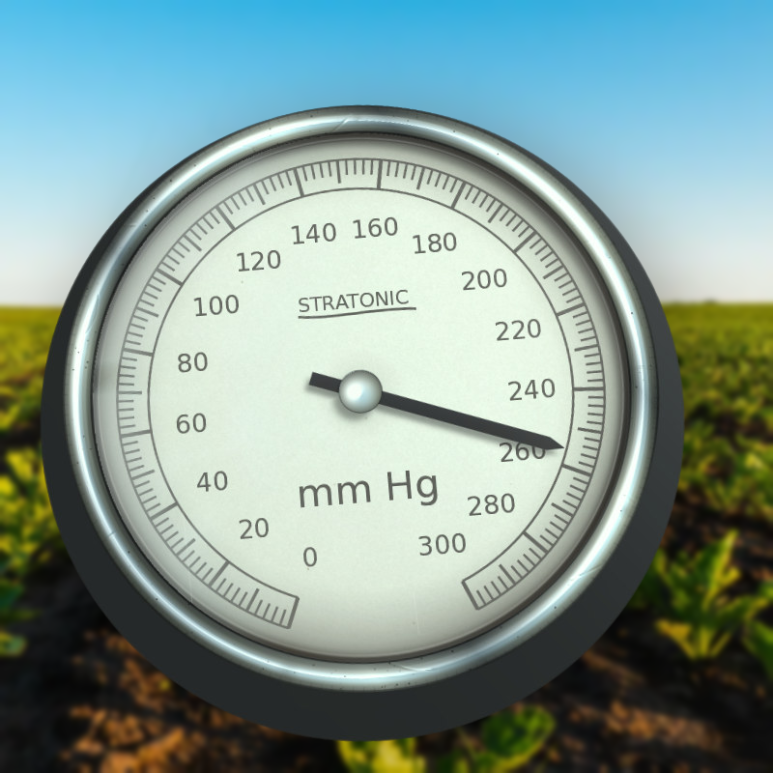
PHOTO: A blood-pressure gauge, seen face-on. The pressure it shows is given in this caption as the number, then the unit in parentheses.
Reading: 256 (mmHg)
